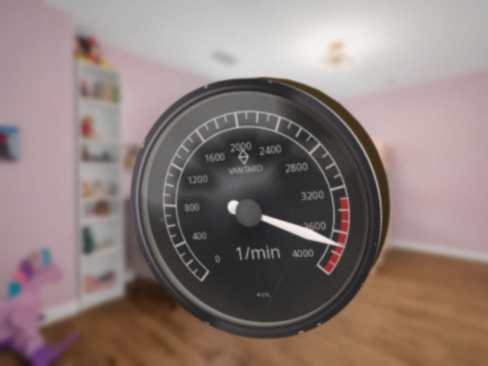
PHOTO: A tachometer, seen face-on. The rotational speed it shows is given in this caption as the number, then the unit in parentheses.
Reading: 3700 (rpm)
